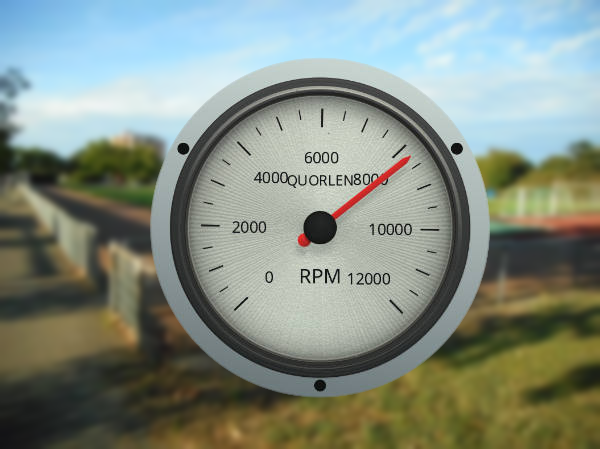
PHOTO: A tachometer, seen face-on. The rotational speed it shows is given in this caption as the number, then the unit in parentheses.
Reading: 8250 (rpm)
